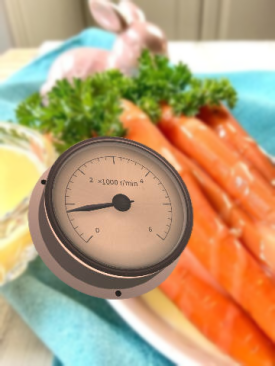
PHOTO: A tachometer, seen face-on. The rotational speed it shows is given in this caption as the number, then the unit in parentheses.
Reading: 800 (rpm)
